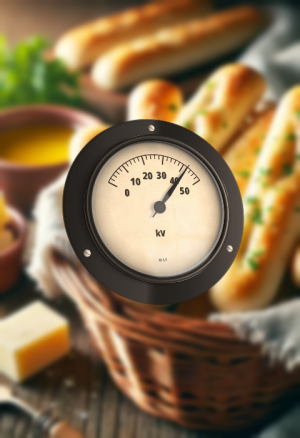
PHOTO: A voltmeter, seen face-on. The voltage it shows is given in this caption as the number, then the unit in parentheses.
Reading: 42 (kV)
